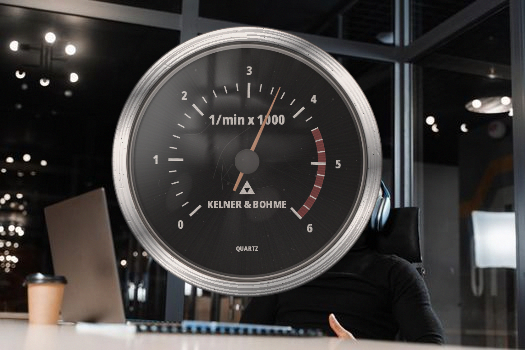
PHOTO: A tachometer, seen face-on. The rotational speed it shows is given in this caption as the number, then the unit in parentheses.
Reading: 3500 (rpm)
